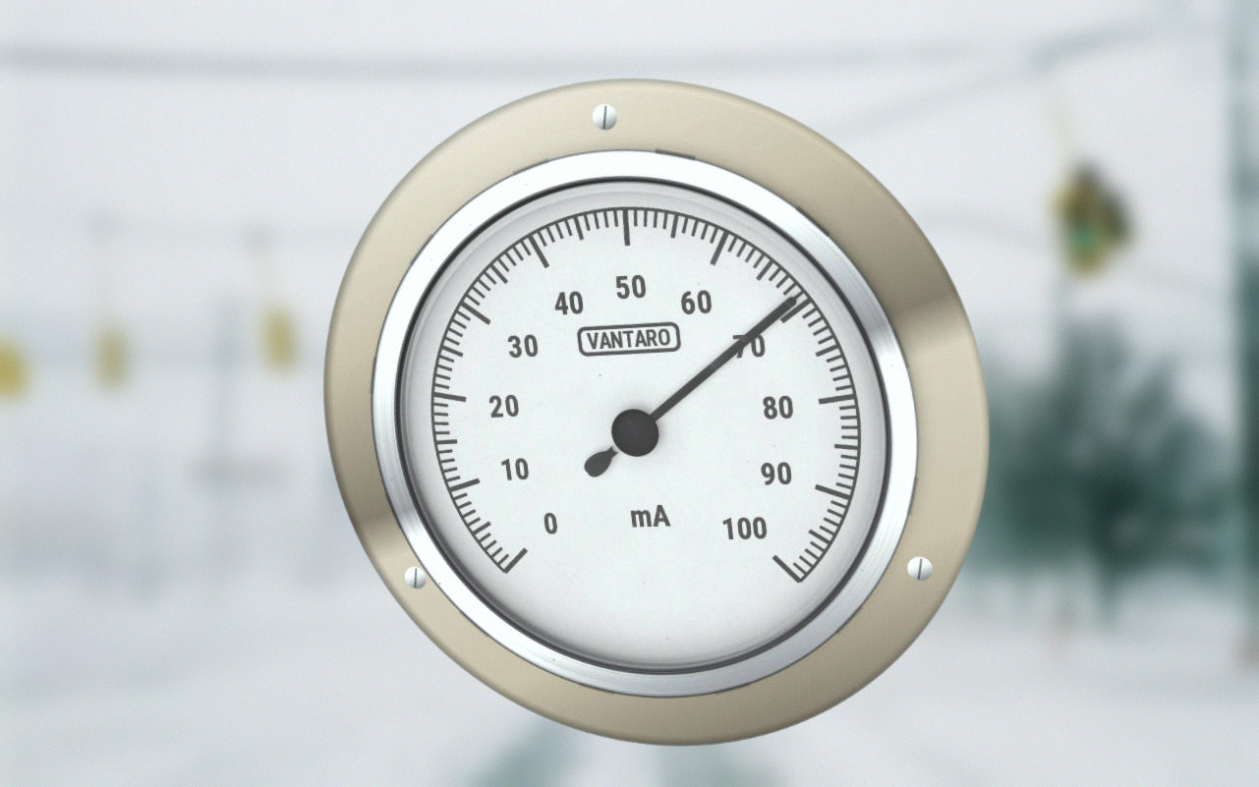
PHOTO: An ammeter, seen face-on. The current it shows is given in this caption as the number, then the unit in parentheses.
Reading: 69 (mA)
